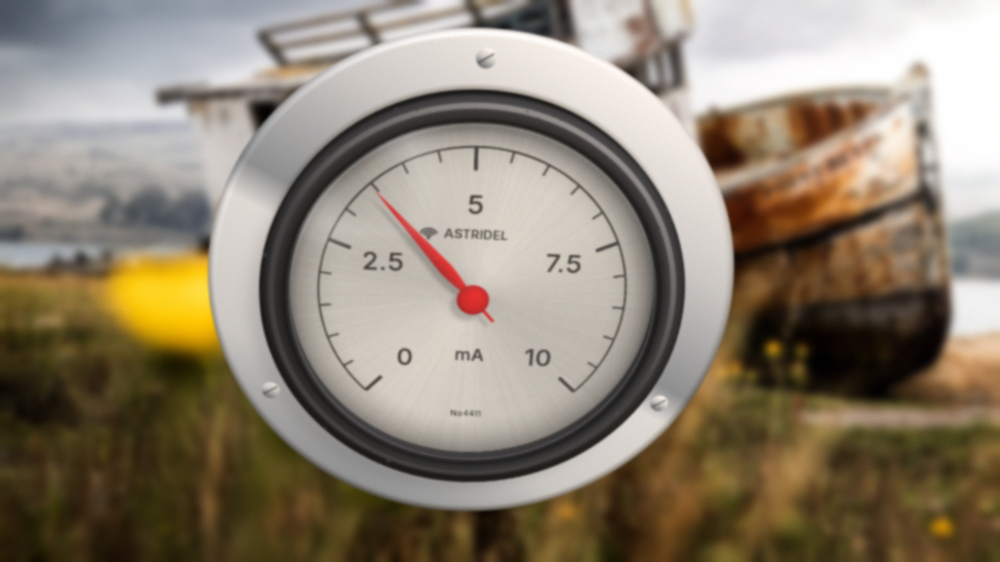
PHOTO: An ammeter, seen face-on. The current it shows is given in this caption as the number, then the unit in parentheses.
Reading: 3.5 (mA)
